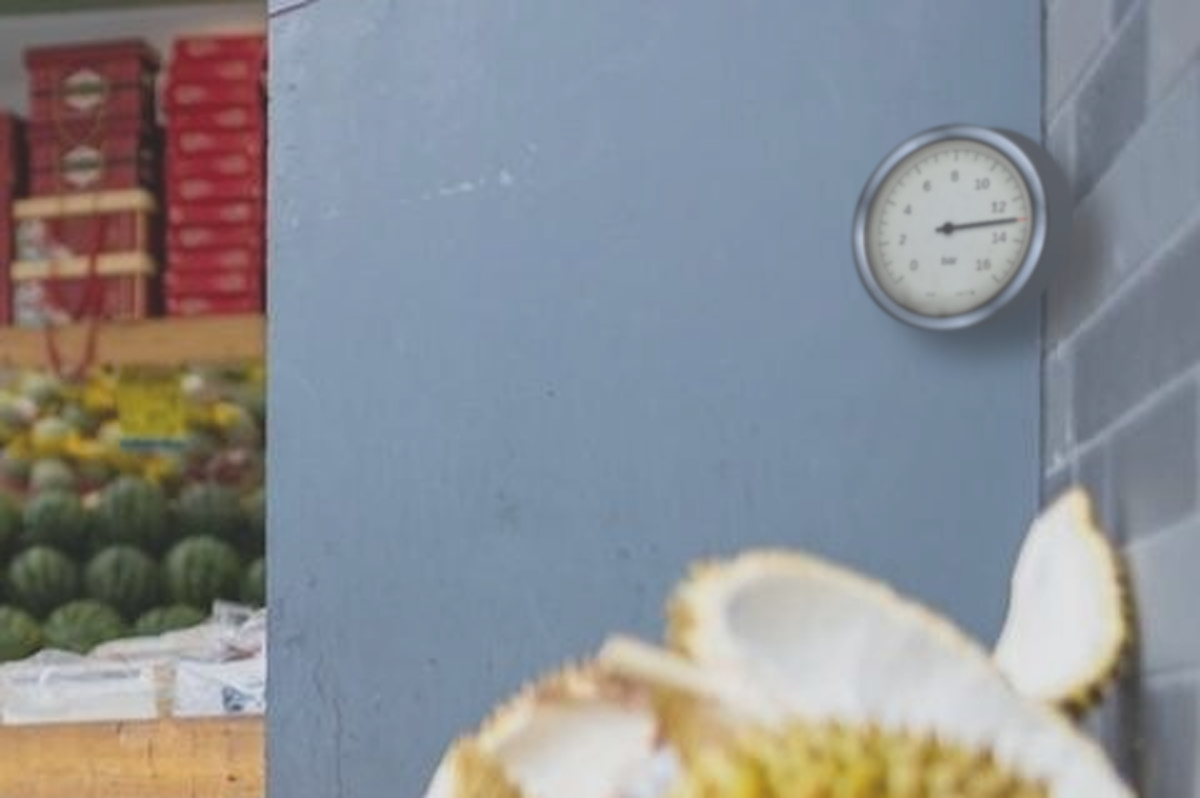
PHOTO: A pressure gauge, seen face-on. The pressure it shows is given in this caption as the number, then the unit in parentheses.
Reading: 13 (bar)
